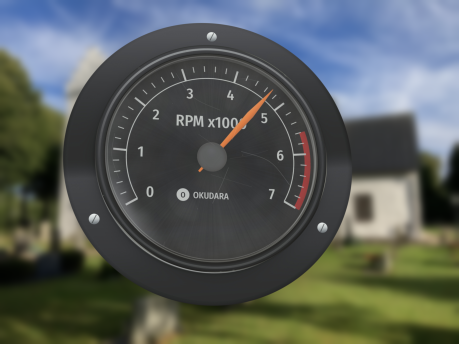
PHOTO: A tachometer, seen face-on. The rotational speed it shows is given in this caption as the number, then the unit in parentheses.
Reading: 4700 (rpm)
